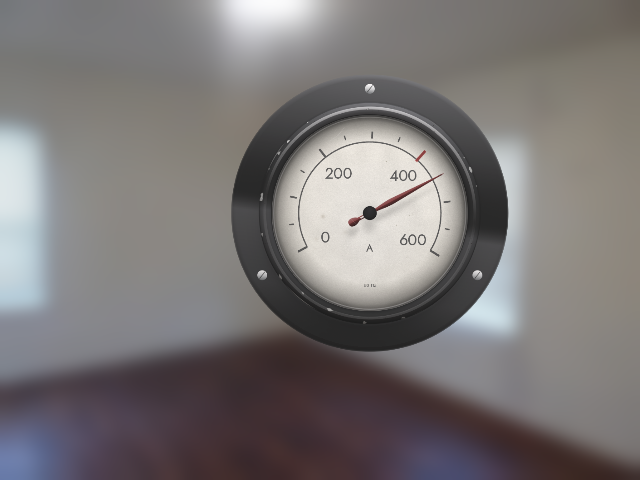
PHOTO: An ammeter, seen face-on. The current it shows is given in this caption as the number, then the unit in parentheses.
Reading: 450 (A)
